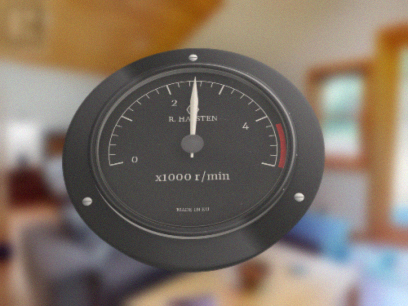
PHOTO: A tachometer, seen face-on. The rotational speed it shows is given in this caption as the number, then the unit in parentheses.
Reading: 2500 (rpm)
